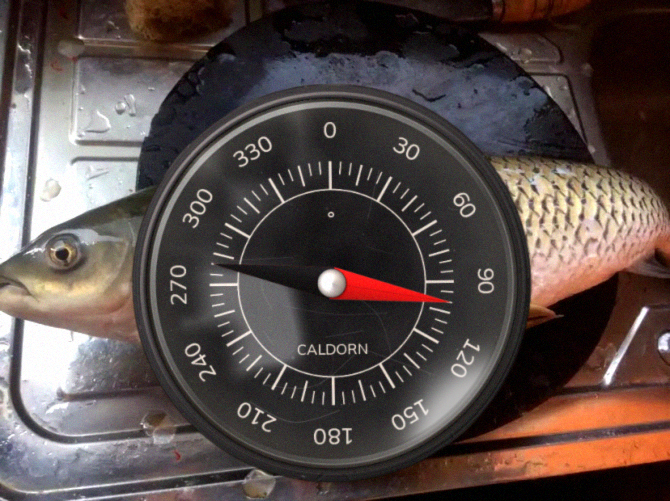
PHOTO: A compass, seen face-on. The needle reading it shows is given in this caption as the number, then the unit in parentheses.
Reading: 100 (°)
